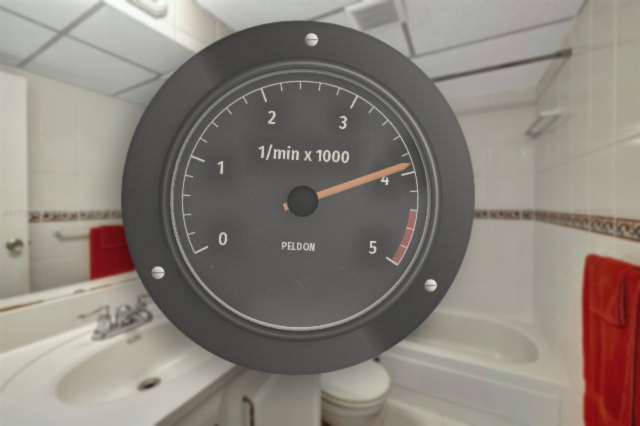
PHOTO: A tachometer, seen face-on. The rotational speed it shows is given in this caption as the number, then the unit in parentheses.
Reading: 3900 (rpm)
